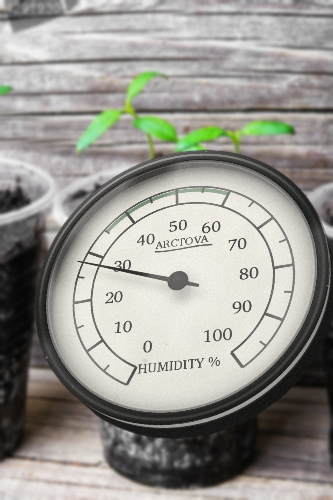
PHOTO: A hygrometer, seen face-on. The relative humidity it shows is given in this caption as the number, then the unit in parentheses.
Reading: 27.5 (%)
